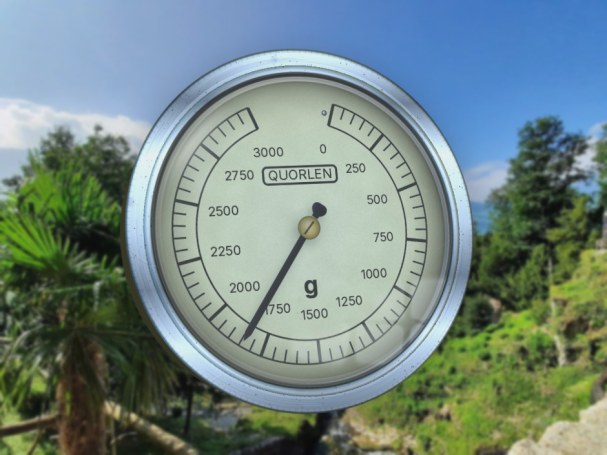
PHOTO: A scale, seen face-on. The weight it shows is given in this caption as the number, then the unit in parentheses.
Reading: 1850 (g)
